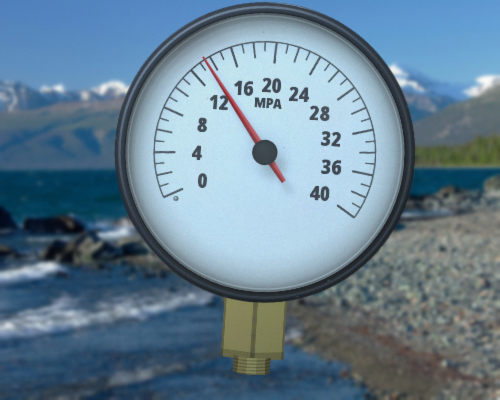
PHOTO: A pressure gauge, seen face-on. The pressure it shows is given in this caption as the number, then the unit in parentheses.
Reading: 13.5 (MPa)
